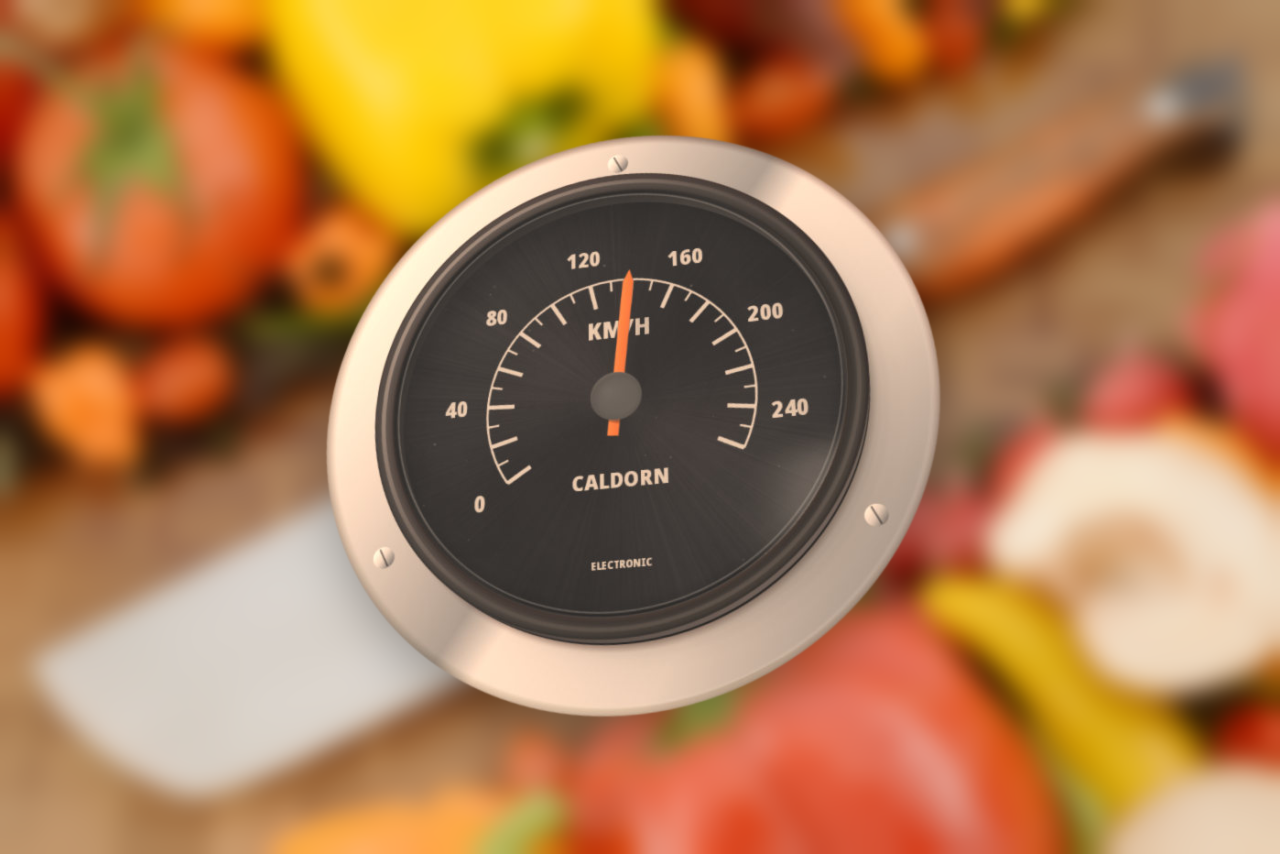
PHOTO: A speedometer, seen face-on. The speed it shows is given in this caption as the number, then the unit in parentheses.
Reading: 140 (km/h)
